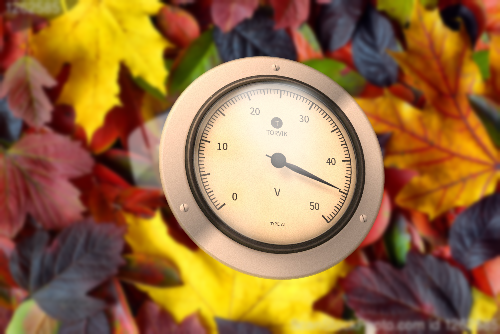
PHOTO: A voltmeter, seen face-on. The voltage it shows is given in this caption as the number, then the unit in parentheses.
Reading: 45 (V)
